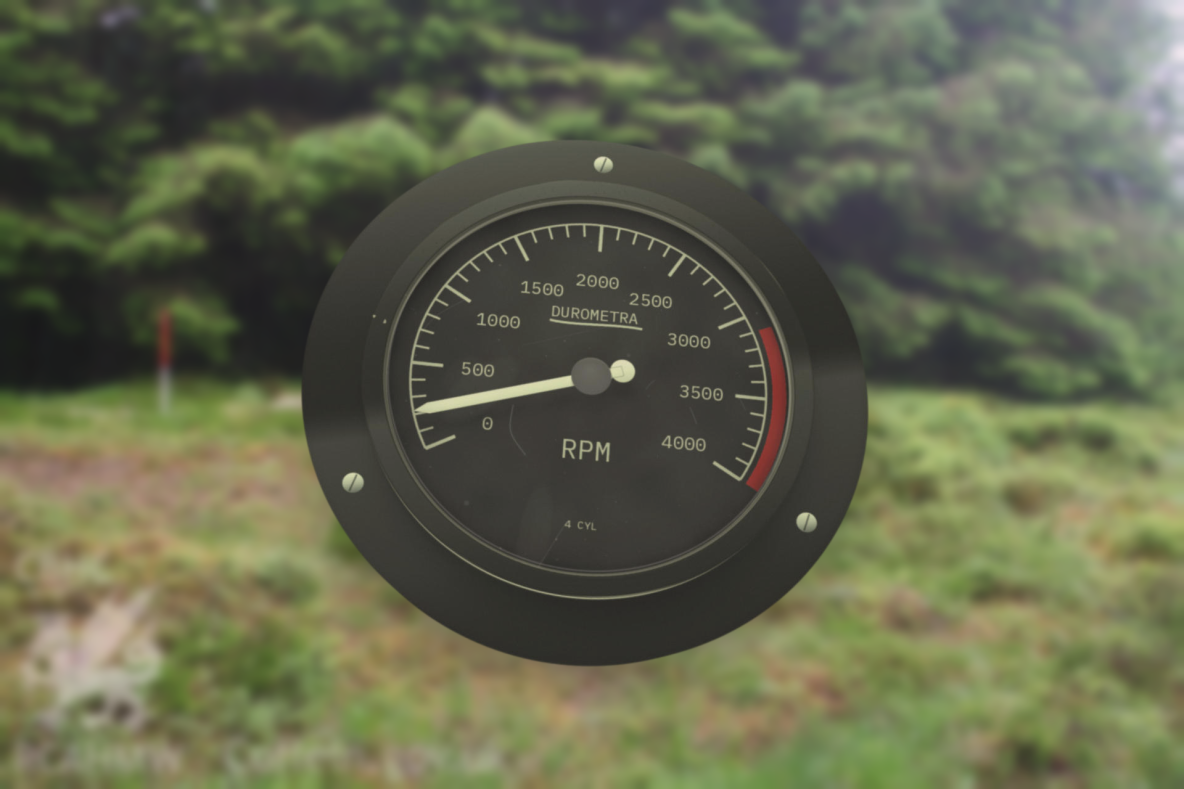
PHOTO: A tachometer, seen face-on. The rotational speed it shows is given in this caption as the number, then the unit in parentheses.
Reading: 200 (rpm)
